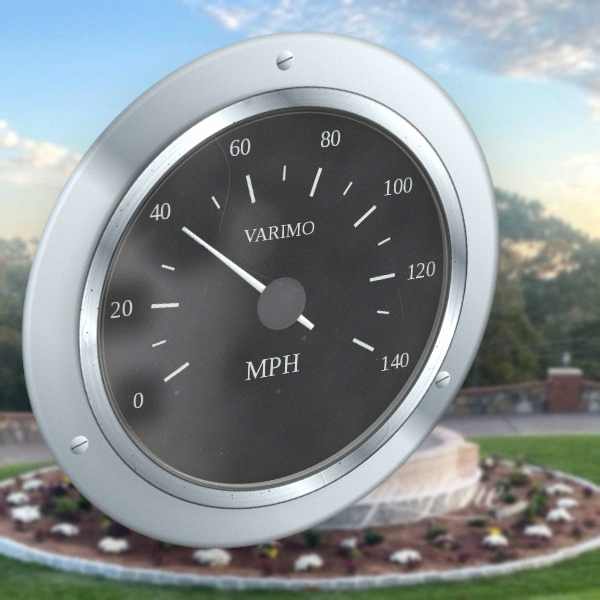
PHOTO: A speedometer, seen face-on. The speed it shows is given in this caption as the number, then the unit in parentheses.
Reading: 40 (mph)
